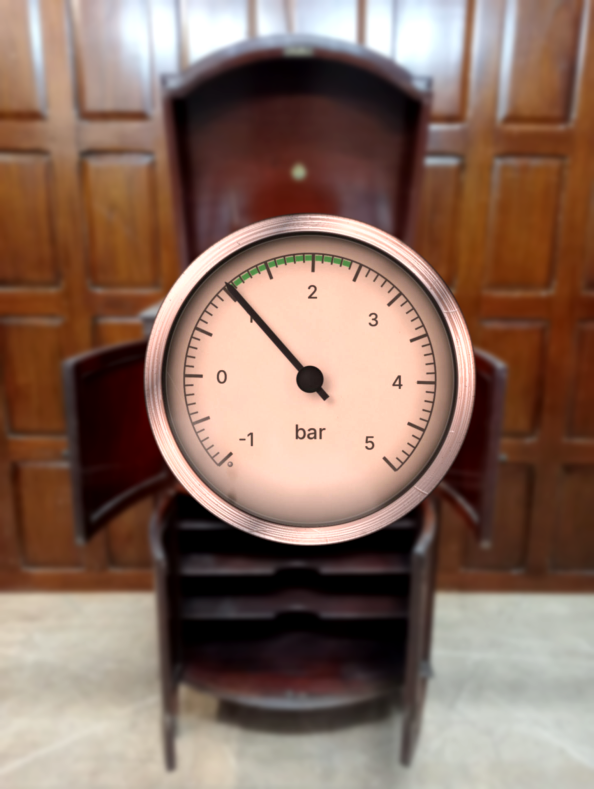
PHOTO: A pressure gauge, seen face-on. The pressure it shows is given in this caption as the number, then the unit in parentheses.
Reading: 1.05 (bar)
